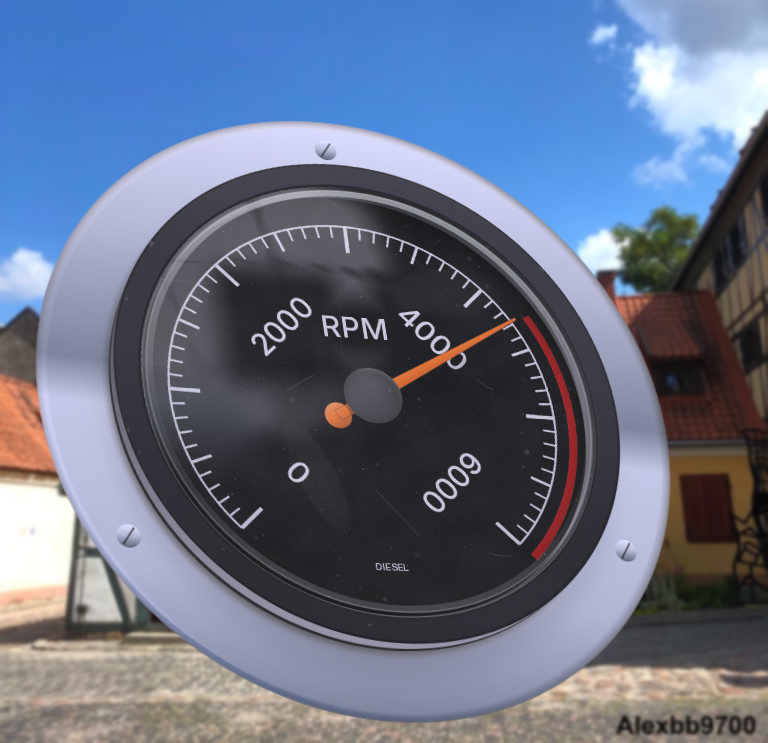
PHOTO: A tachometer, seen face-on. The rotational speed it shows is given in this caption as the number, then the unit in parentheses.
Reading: 4300 (rpm)
